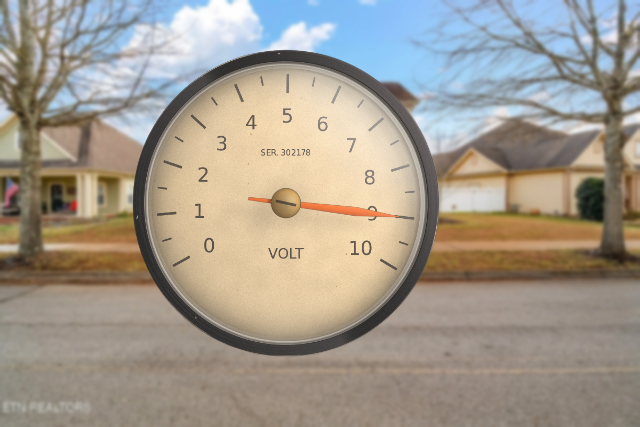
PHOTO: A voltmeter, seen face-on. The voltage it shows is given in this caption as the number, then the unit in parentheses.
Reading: 9 (V)
